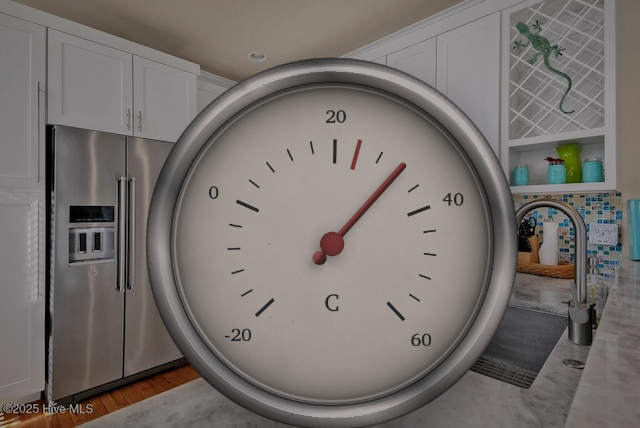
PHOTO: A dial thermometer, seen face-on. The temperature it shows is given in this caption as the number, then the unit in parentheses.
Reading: 32 (°C)
